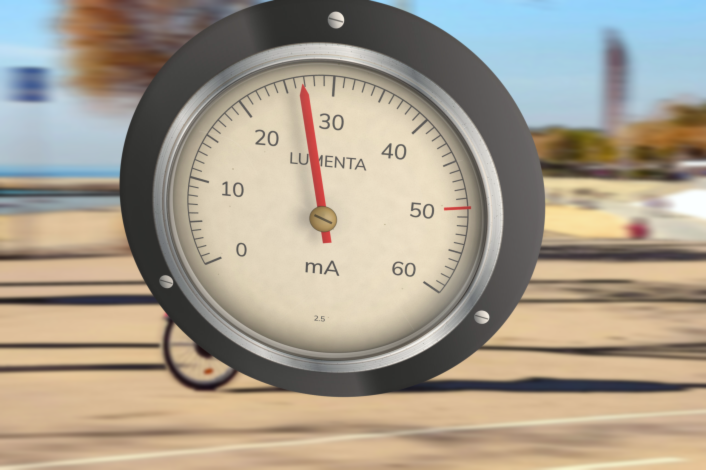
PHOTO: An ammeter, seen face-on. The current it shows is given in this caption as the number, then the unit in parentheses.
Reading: 27 (mA)
